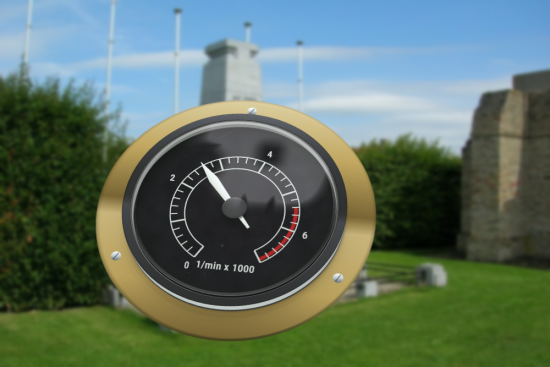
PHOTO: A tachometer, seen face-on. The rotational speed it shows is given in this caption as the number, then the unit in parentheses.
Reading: 2600 (rpm)
